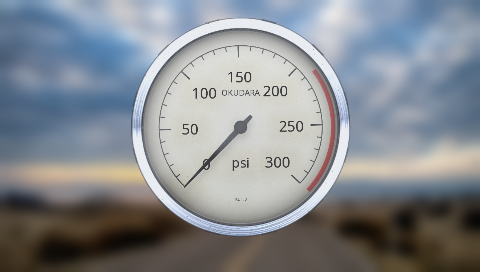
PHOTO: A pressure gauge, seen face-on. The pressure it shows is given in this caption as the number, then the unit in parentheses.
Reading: 0 (psi)
